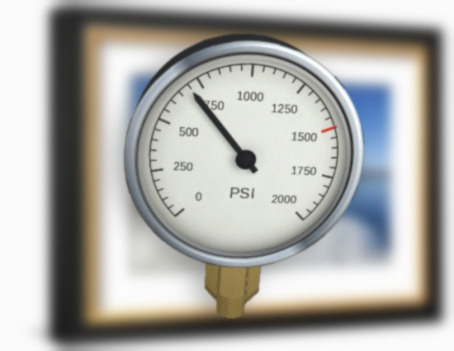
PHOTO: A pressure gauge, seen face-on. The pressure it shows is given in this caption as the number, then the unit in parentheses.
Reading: 700 (psi)
